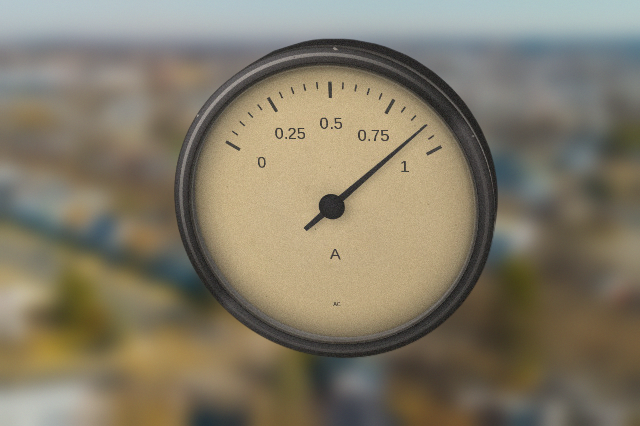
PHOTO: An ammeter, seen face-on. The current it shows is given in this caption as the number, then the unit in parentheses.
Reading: 0.9 (A)
